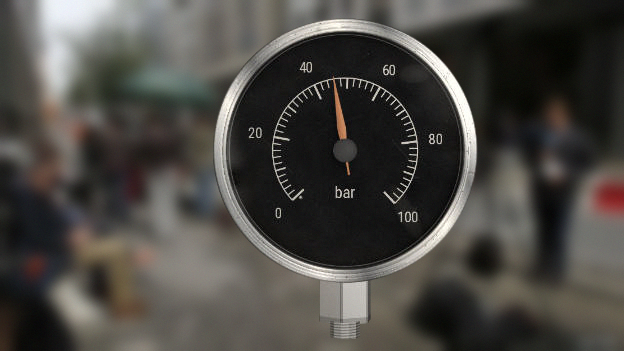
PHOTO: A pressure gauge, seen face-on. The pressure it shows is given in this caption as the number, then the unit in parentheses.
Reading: 46 (bar)
